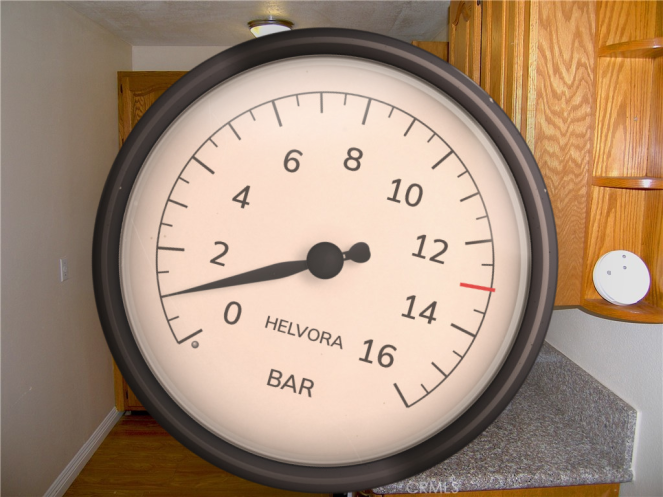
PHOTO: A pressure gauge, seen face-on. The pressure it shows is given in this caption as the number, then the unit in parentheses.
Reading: 1 (bar)
